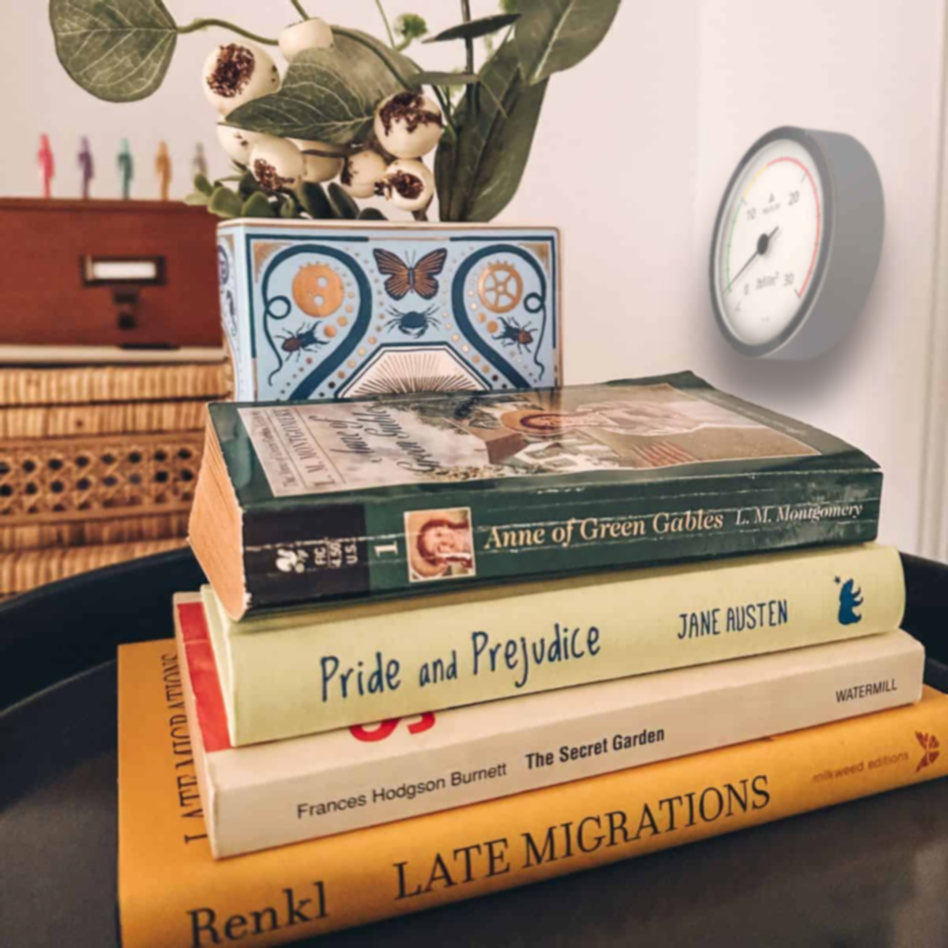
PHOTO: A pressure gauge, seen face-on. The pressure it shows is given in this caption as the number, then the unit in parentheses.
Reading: 2 (psi)
